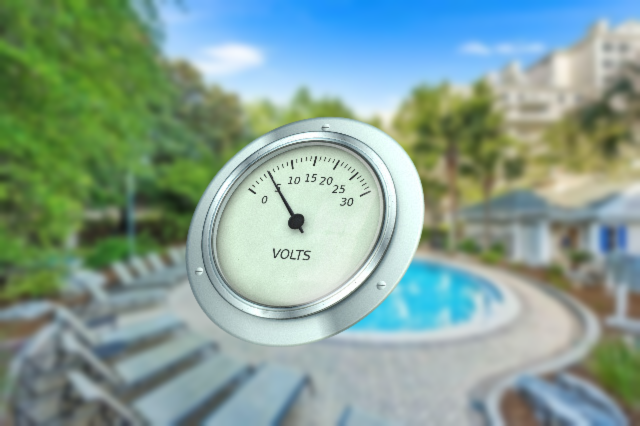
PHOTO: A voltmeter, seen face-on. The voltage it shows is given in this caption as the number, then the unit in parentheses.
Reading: 5 (V)
